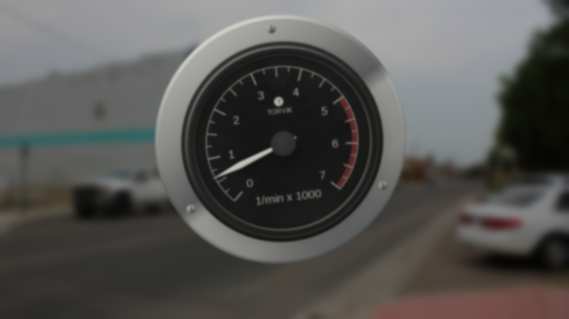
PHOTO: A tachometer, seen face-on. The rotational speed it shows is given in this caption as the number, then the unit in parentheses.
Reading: 625 (rpm)
